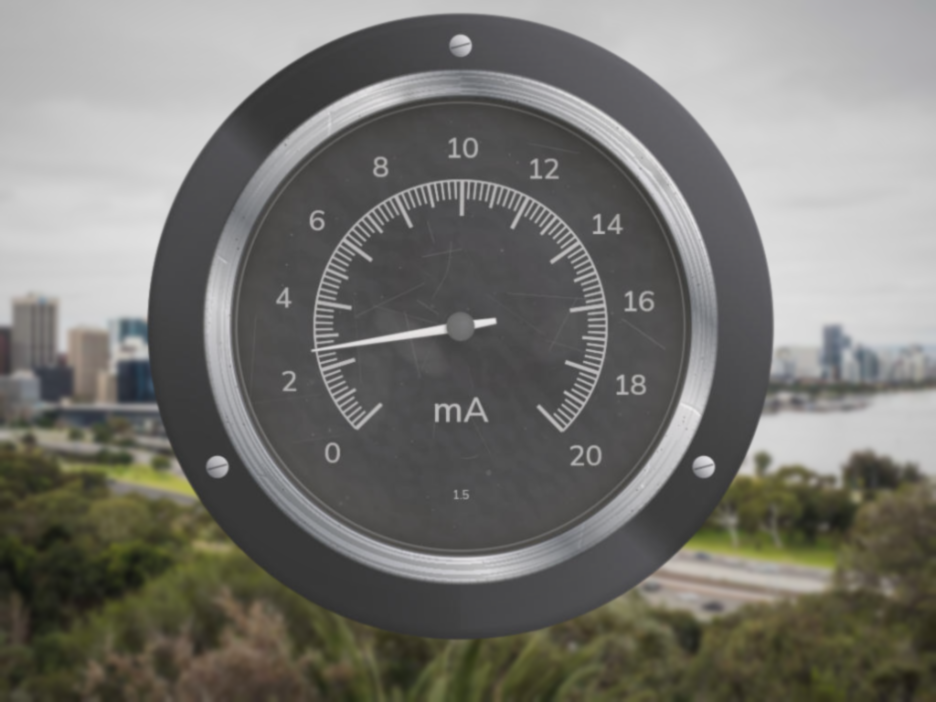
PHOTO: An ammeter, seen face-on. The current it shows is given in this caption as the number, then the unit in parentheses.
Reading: 2.6 (mA)
